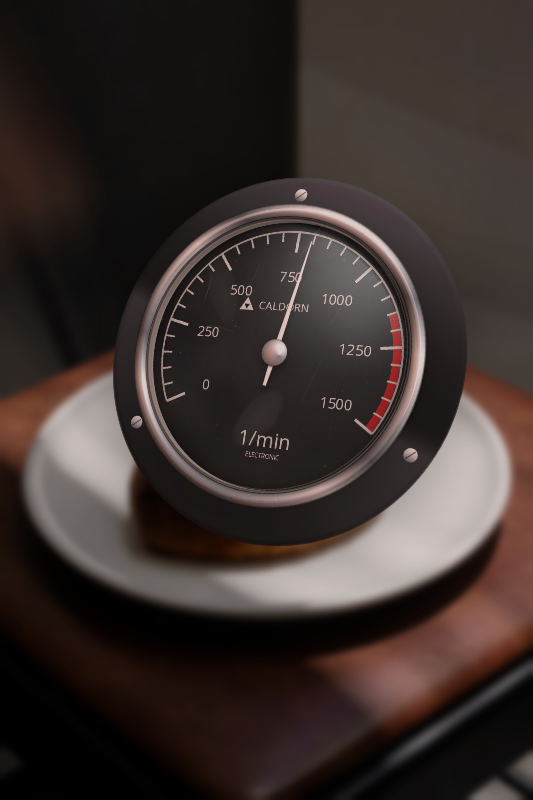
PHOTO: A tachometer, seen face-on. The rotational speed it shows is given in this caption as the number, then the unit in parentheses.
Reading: 800 (rpm)
